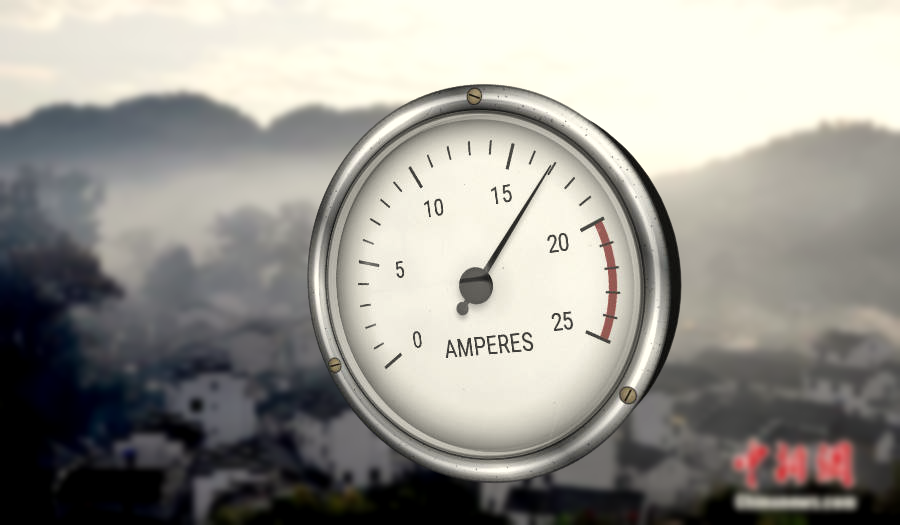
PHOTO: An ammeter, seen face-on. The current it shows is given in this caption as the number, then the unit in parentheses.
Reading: 17 (A)
